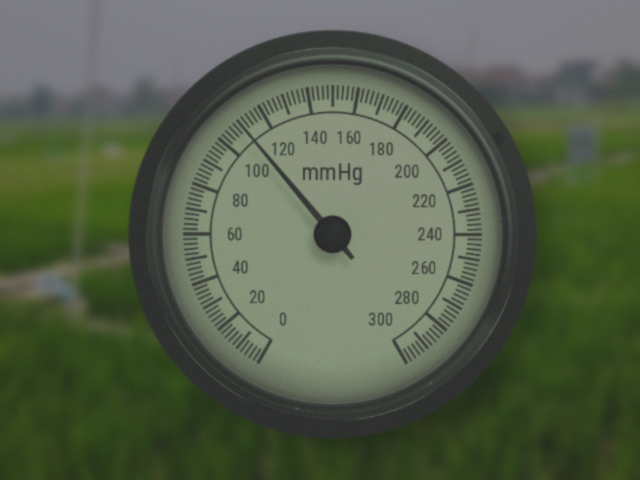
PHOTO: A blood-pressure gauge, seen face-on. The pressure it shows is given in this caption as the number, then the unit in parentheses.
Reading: 110 (mmHg)
